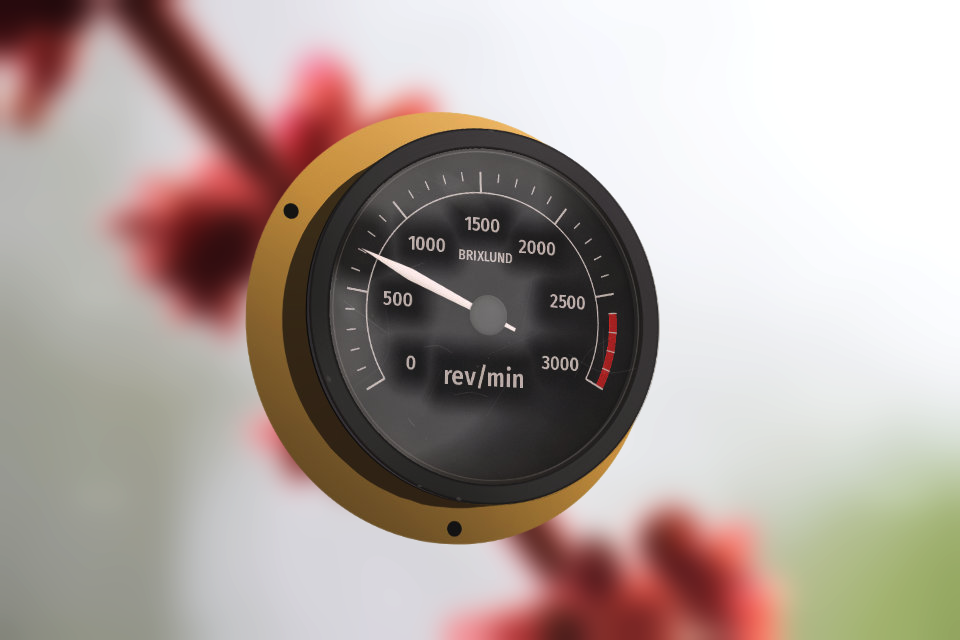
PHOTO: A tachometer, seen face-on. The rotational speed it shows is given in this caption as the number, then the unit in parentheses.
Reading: 700 (rpm)
